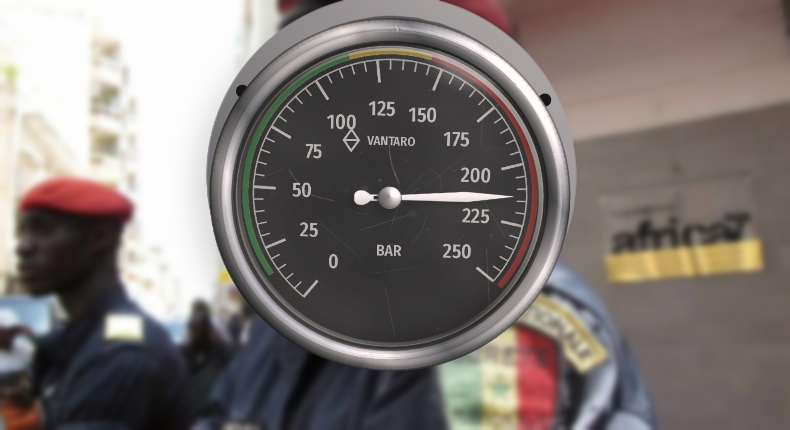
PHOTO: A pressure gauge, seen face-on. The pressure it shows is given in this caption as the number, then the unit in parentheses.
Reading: 212.5 (bar)
